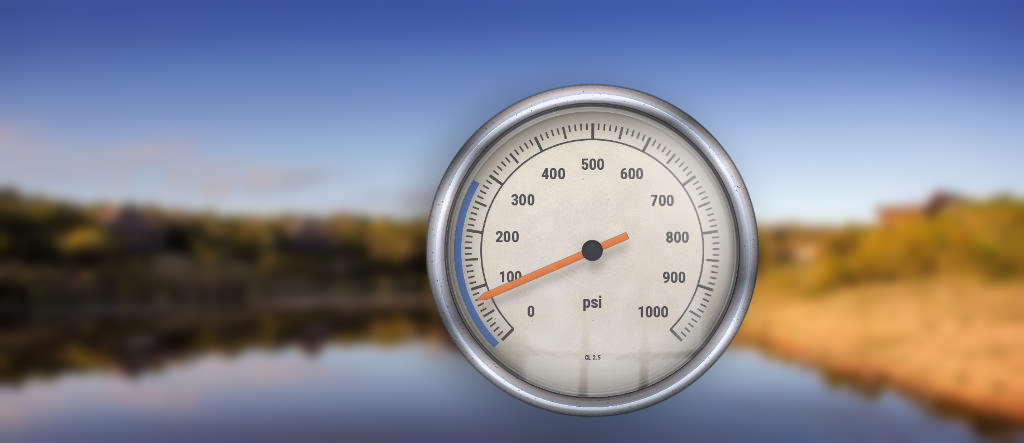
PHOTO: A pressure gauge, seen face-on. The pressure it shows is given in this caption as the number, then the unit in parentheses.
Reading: 80 (psi)
